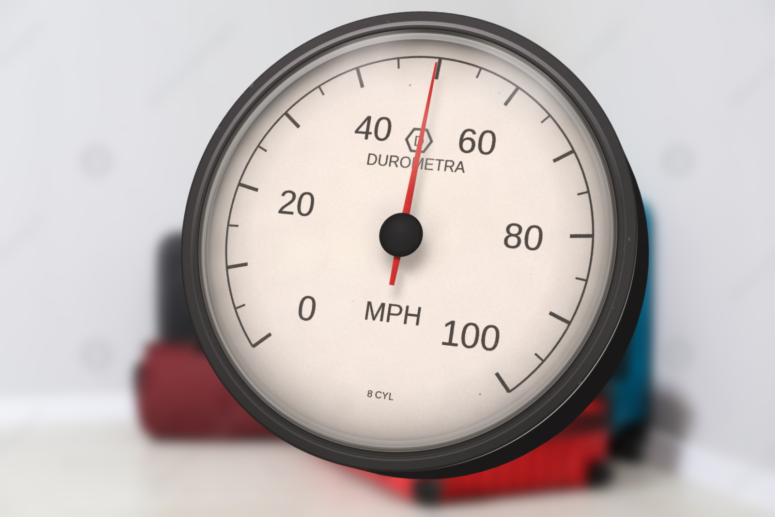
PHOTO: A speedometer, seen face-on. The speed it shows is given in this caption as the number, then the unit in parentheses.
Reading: 50 (mph)
